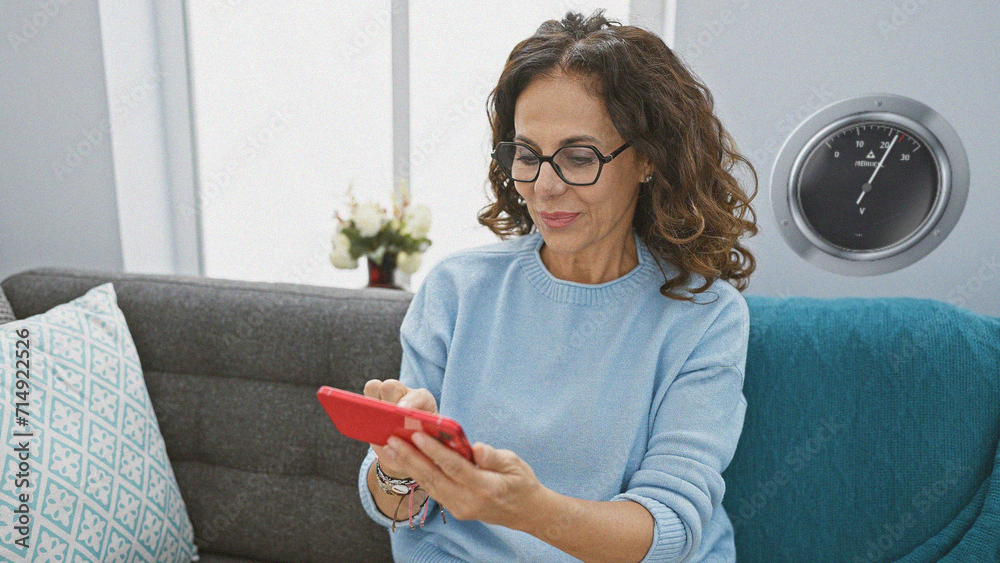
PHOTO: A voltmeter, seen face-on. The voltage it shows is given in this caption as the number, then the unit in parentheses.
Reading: 22 (V)
